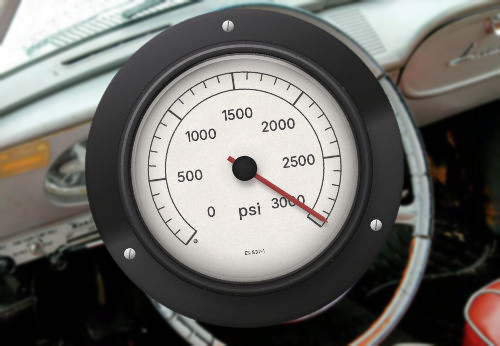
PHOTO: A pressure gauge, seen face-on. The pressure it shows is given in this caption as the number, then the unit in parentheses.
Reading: 2950 (psi)
